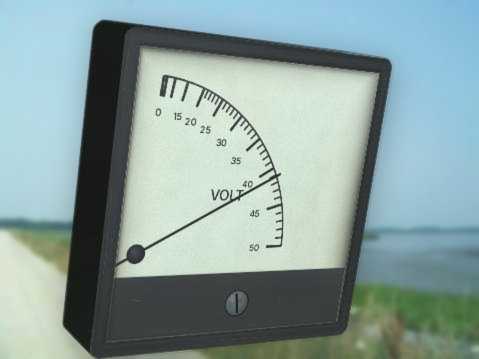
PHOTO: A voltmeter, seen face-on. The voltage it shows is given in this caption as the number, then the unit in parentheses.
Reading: 41 (V)
